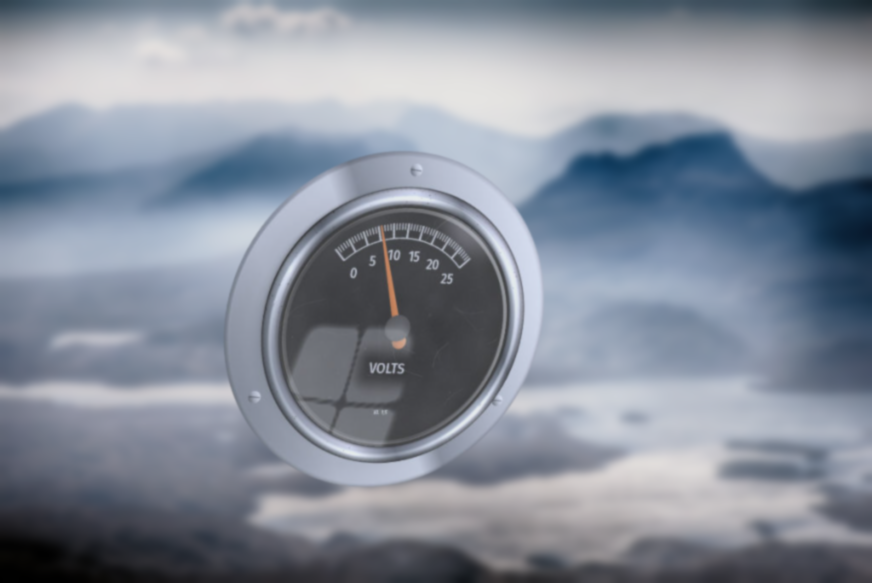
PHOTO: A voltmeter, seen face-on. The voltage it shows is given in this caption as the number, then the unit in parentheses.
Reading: 7.5 (V)
